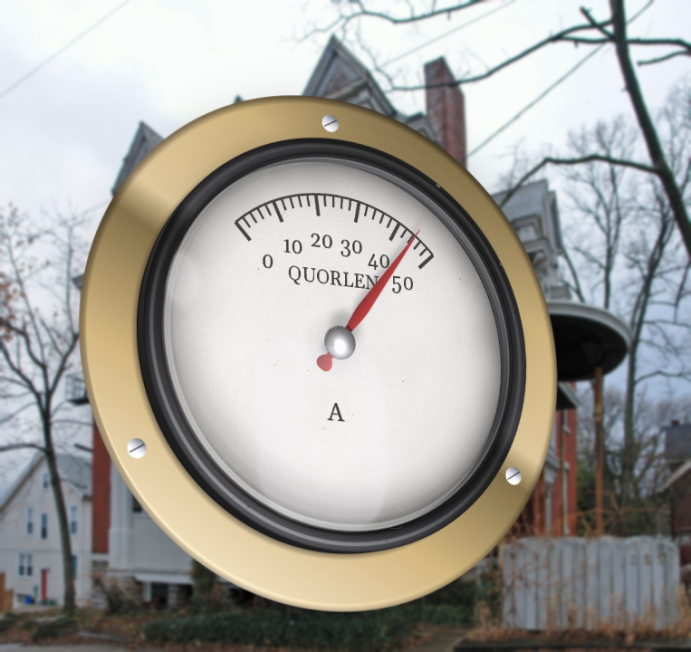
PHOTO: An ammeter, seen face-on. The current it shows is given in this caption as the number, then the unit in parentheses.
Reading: 44 (A)
